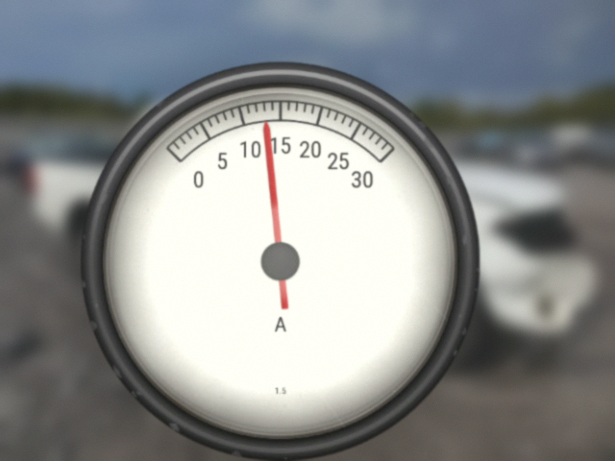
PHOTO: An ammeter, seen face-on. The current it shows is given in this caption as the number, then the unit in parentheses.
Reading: 13 (A)
